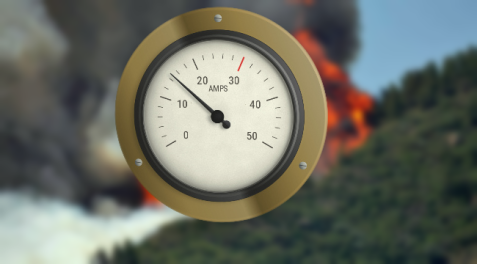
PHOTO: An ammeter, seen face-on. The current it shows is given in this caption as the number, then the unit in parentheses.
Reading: 15 (A)
